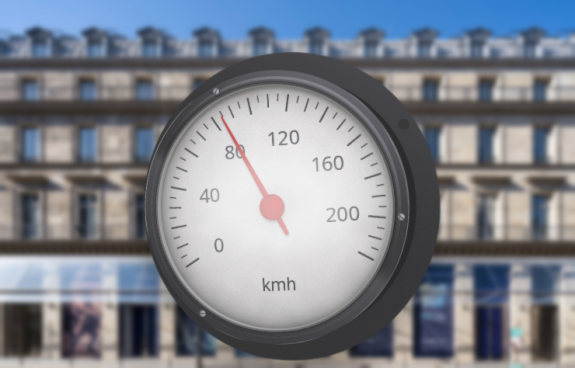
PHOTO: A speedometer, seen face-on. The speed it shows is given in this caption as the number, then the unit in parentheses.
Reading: 85 (km/h)
